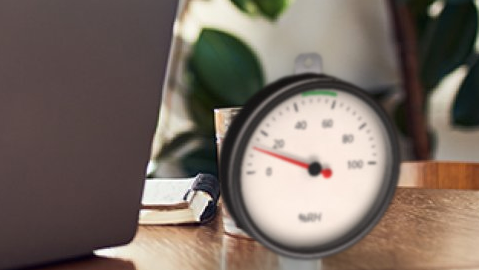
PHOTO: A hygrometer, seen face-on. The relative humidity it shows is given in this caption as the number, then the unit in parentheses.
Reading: 12 (%)
